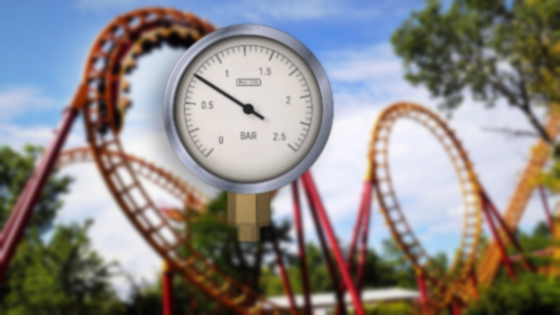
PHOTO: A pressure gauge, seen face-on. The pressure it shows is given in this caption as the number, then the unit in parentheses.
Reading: 0.75 (bar)
